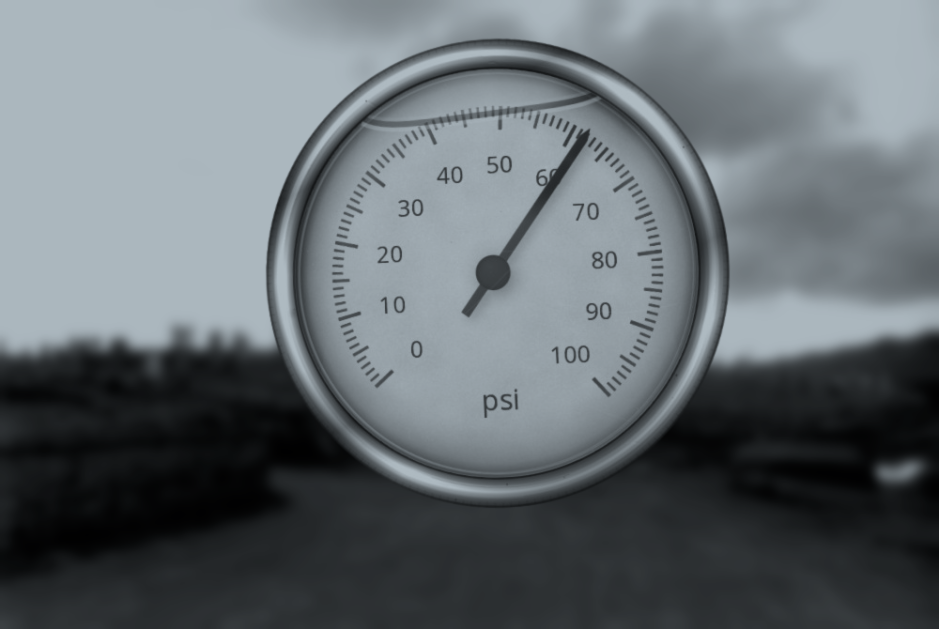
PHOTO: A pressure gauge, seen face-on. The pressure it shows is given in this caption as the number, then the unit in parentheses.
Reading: 62 (psi)
